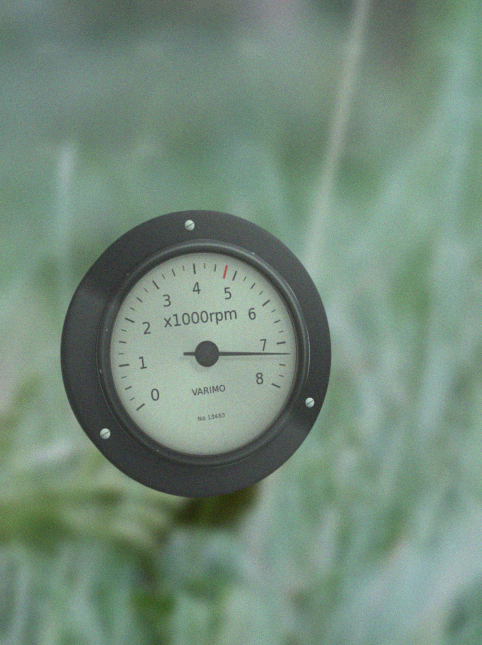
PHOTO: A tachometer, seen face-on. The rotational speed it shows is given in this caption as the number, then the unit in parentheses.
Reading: 7250 (rpm)
